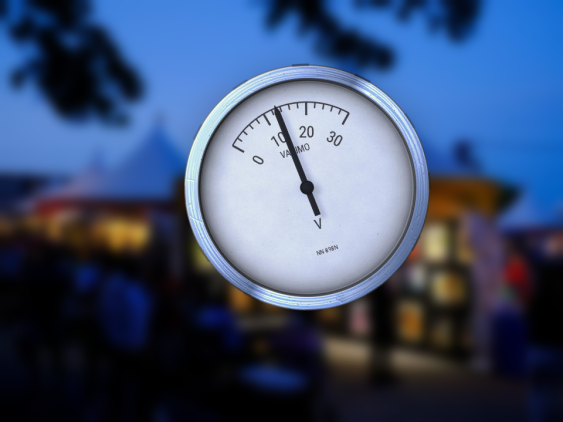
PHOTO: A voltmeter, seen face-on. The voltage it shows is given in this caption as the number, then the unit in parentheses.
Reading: 13 (V)
